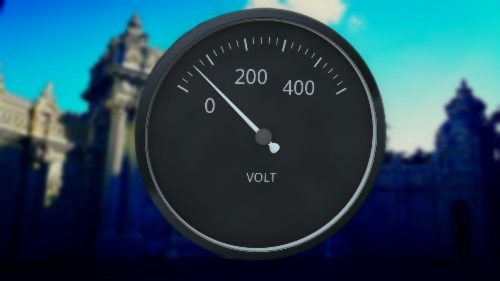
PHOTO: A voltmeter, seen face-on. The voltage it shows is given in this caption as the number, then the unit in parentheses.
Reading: 60 (V)
